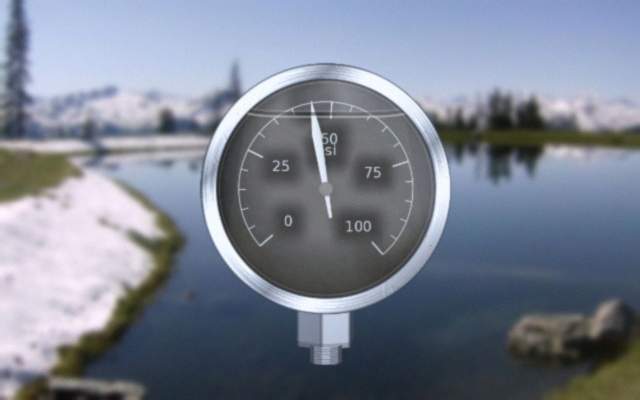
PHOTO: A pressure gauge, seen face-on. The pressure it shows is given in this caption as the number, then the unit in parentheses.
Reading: 45 (psi)
